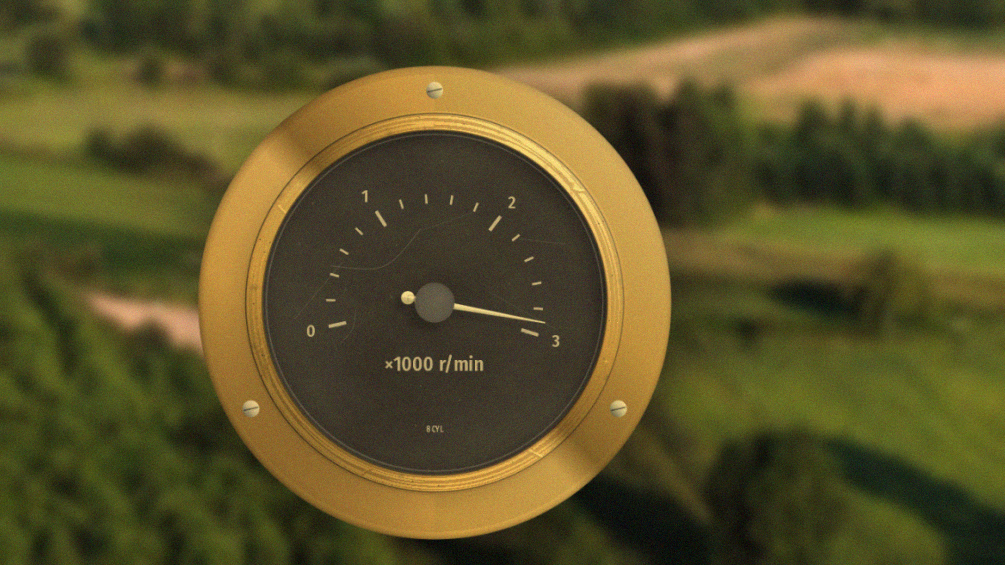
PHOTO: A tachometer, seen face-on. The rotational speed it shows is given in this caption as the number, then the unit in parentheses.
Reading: 2900 (rpm)
